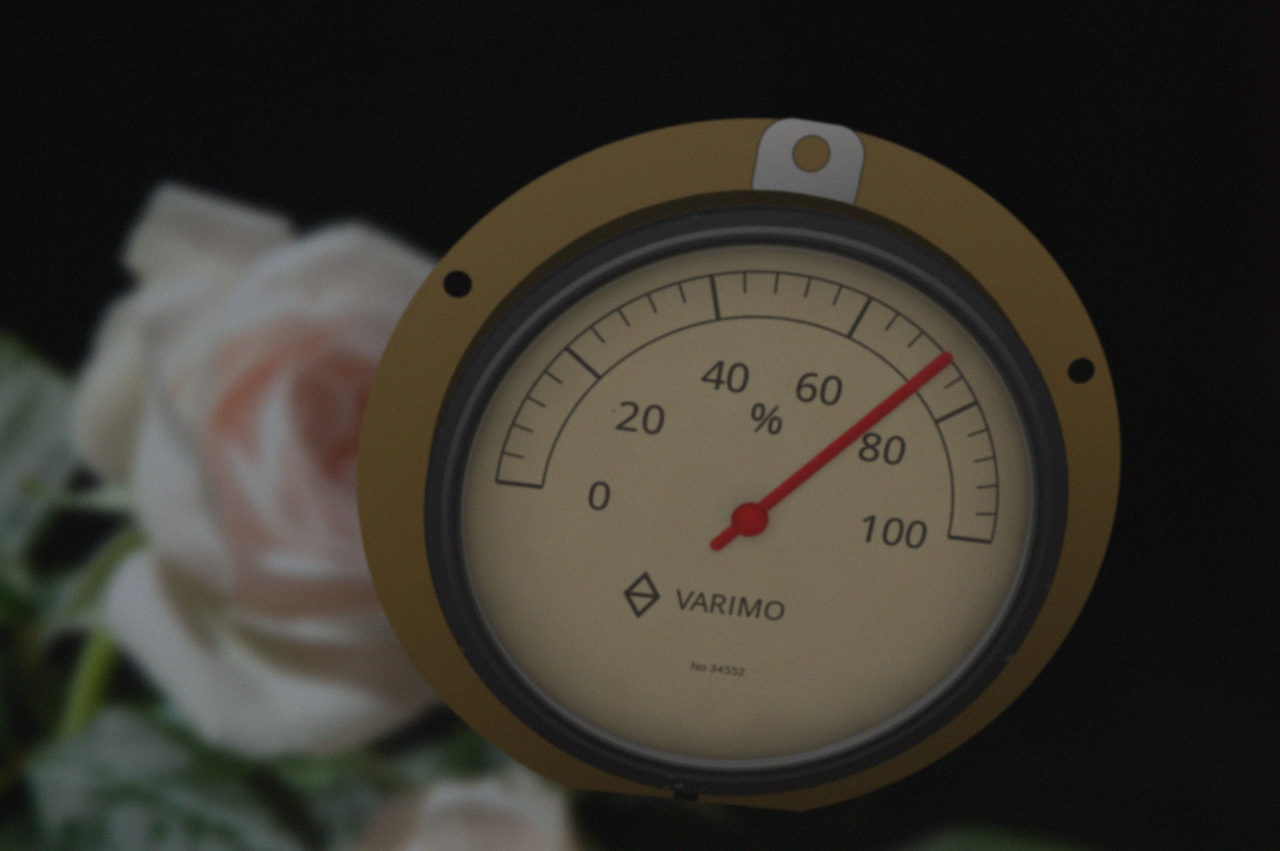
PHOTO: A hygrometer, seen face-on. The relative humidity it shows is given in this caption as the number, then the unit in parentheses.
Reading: 72 (%)
